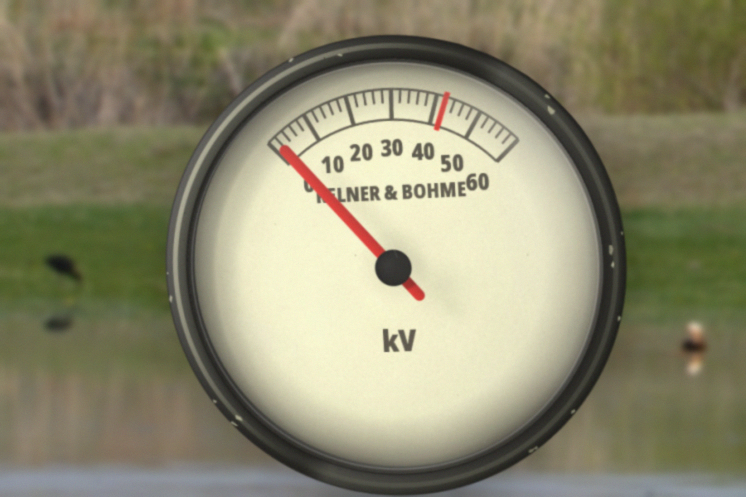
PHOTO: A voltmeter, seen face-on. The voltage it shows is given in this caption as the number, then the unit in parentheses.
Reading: 2 (kV)
